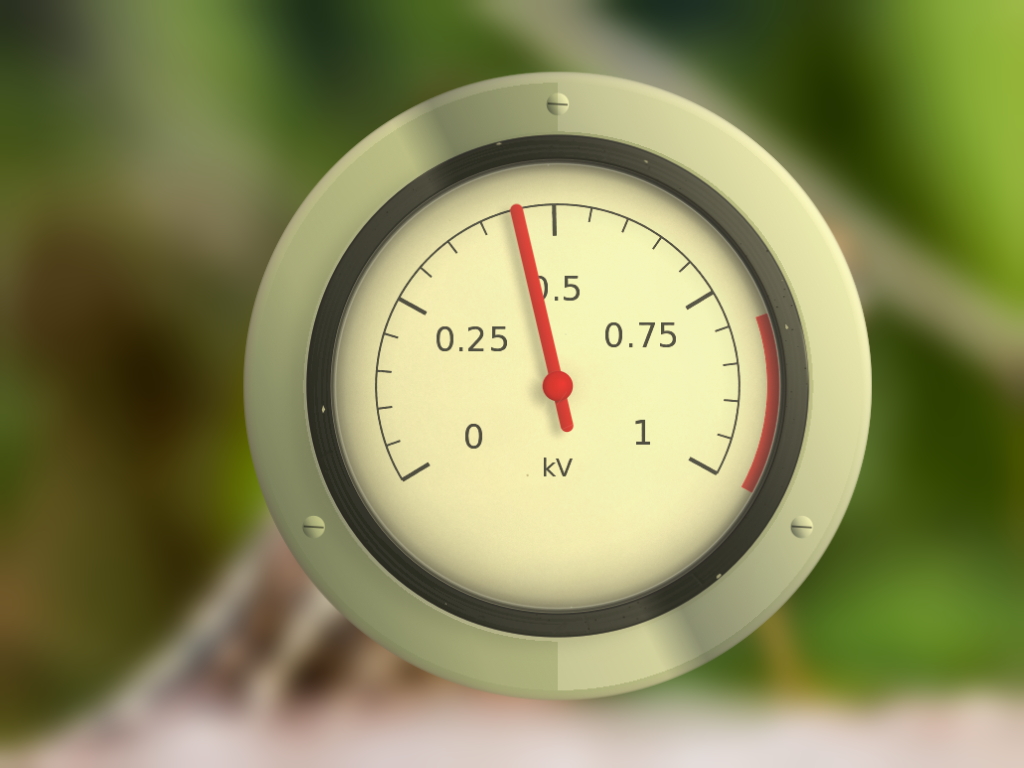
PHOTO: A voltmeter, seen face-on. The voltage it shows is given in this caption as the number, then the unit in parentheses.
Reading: 0.45 (kV)
